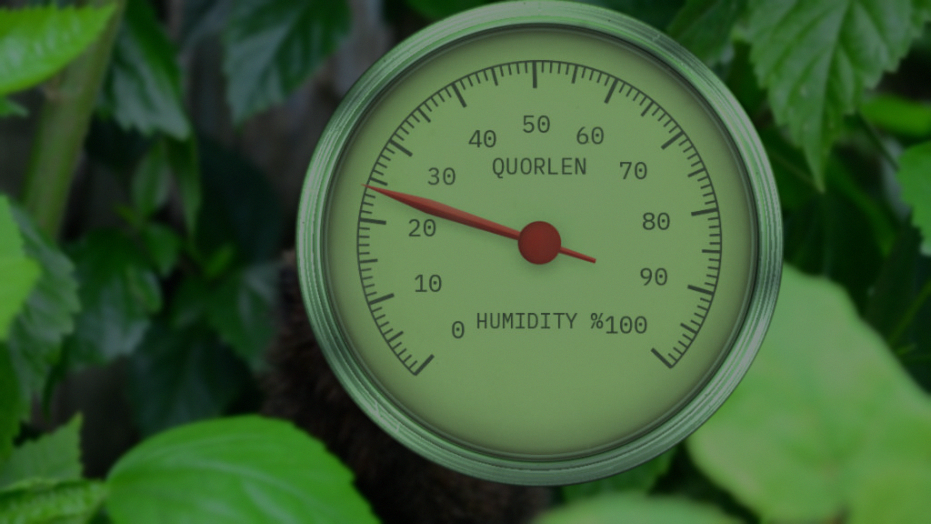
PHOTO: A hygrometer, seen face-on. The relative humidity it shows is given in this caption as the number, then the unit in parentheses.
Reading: 24 (%)
